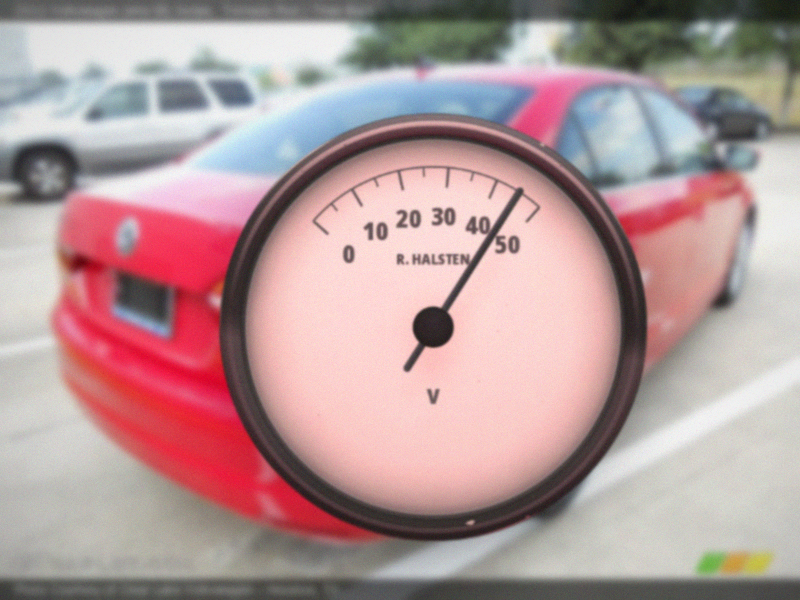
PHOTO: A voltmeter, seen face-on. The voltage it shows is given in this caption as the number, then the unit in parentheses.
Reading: 45 (V)
